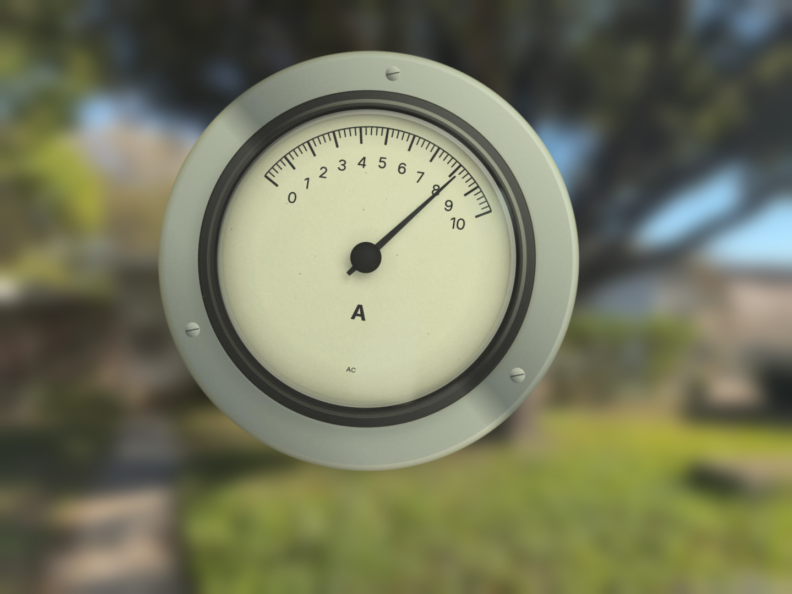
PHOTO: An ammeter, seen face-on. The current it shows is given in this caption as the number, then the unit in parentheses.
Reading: 8.2 (A)
